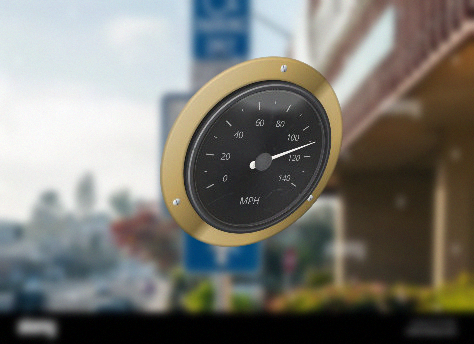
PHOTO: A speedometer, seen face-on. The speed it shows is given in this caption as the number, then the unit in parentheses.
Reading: 110 (mph)
